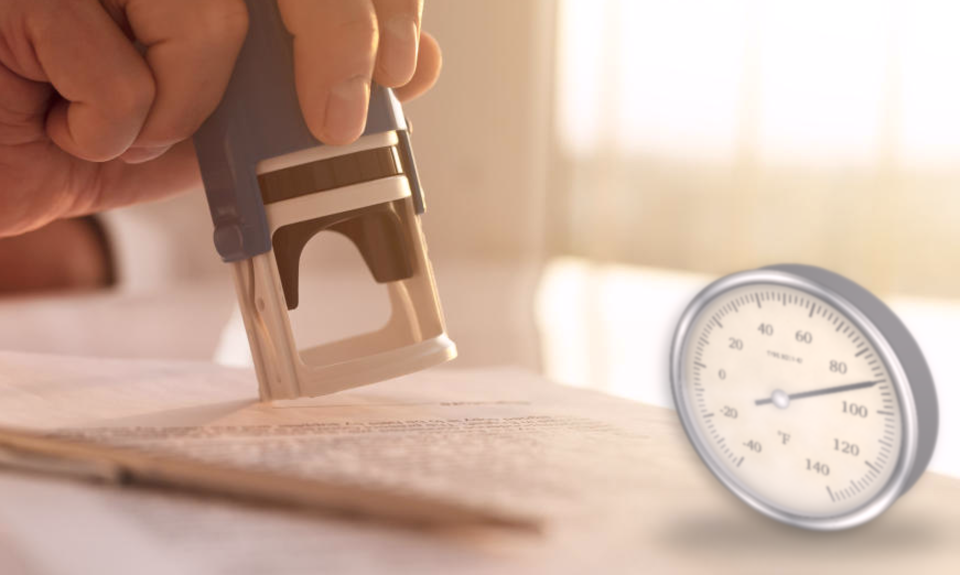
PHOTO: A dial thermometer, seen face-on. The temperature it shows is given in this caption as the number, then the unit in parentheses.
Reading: 90 (°F)
